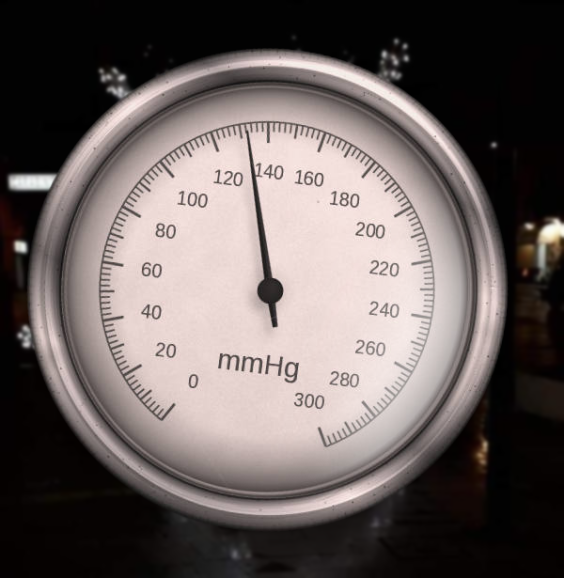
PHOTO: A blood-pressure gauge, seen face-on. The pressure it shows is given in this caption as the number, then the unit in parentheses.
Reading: 132 (mmHg)
